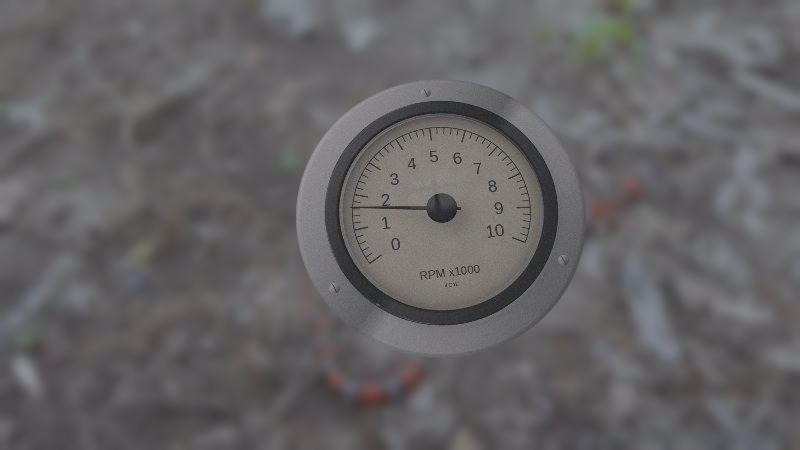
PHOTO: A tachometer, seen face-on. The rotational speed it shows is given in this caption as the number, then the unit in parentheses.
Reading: 1600 (rpm)
